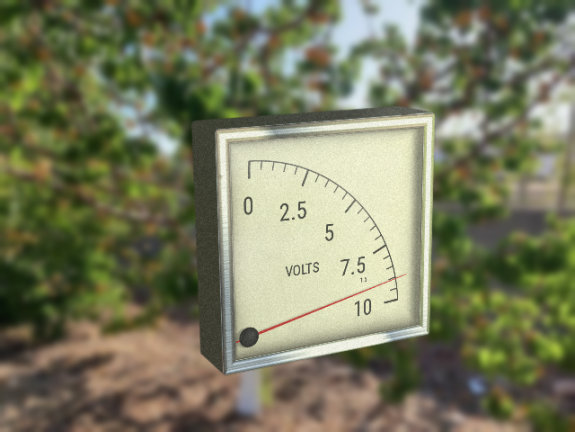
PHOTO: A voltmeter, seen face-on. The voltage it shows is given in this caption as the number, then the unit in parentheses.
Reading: 9 (V)
